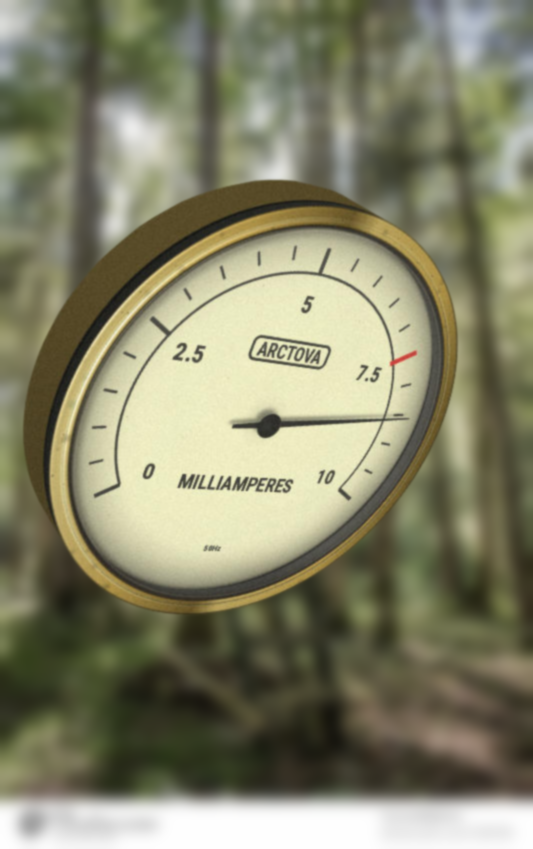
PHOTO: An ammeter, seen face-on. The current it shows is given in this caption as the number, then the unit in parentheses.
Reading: 8.5 (mA)
